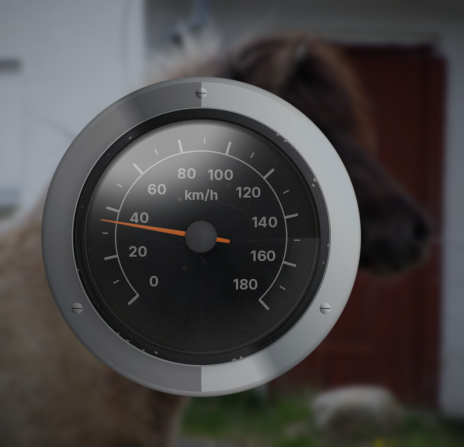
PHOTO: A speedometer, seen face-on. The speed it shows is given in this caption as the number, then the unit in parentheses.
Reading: 35 (km/h)
